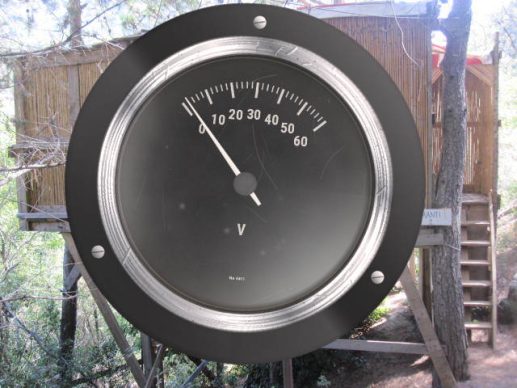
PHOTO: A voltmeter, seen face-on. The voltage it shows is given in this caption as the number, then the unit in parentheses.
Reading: 2 (V)
